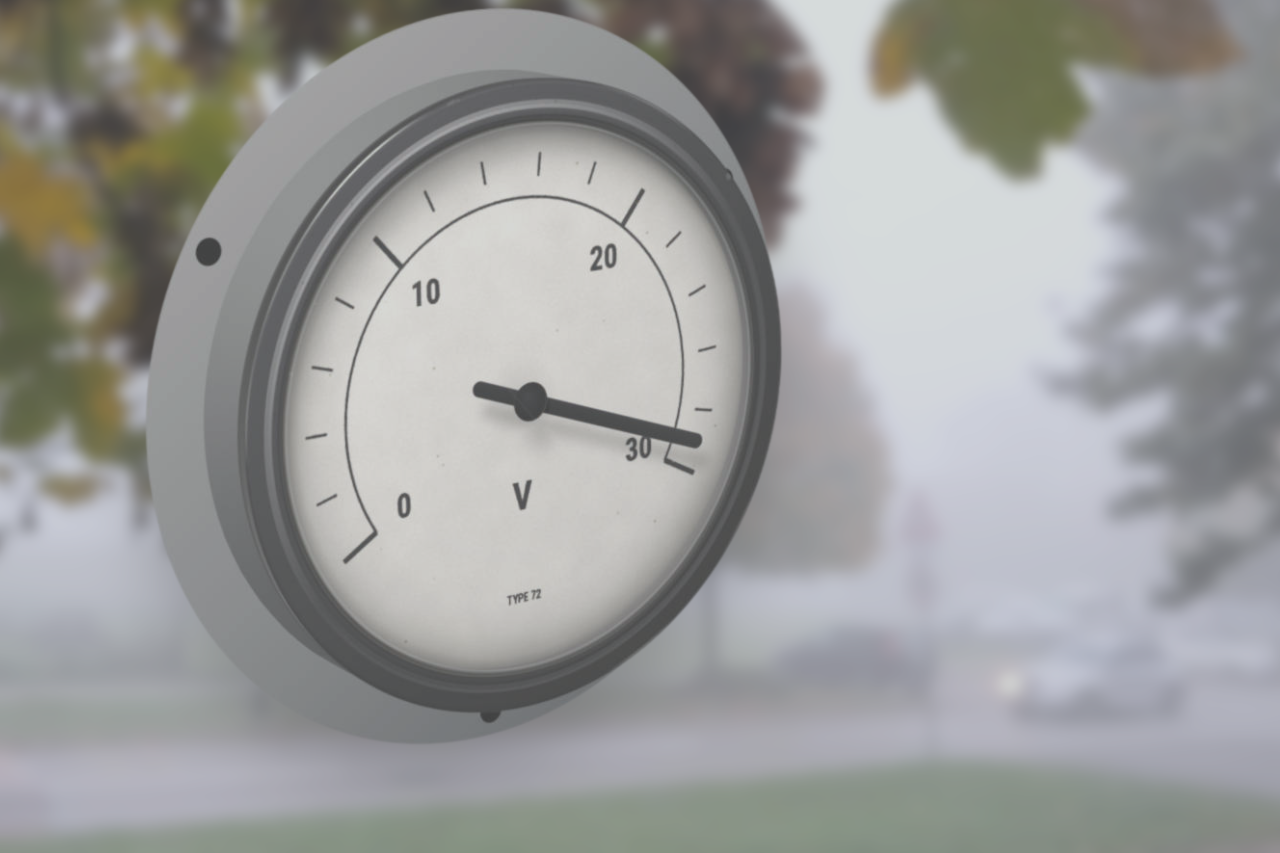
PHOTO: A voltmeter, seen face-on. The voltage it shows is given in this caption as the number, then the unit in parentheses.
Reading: 29 (V)
